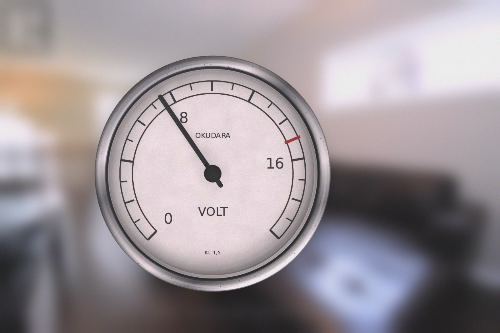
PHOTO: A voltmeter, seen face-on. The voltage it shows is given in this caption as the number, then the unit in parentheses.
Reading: 7.5 (V)
